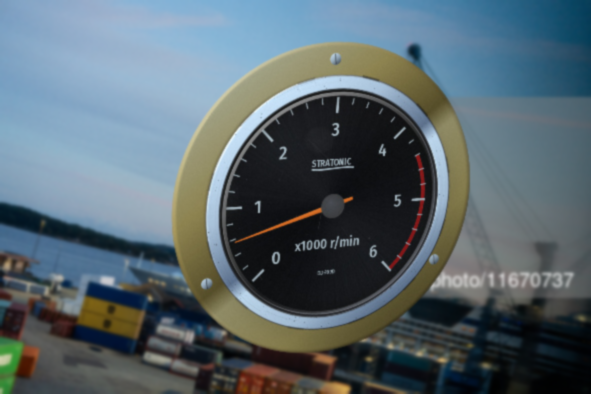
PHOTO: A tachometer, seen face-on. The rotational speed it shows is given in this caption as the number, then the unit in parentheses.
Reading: 600 (rpm)
